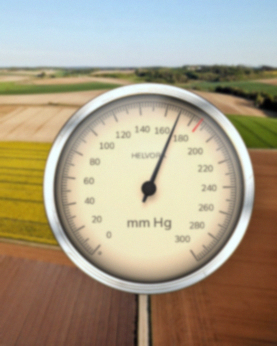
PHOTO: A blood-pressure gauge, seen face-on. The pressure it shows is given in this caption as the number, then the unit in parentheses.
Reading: 170 (mmHg)
